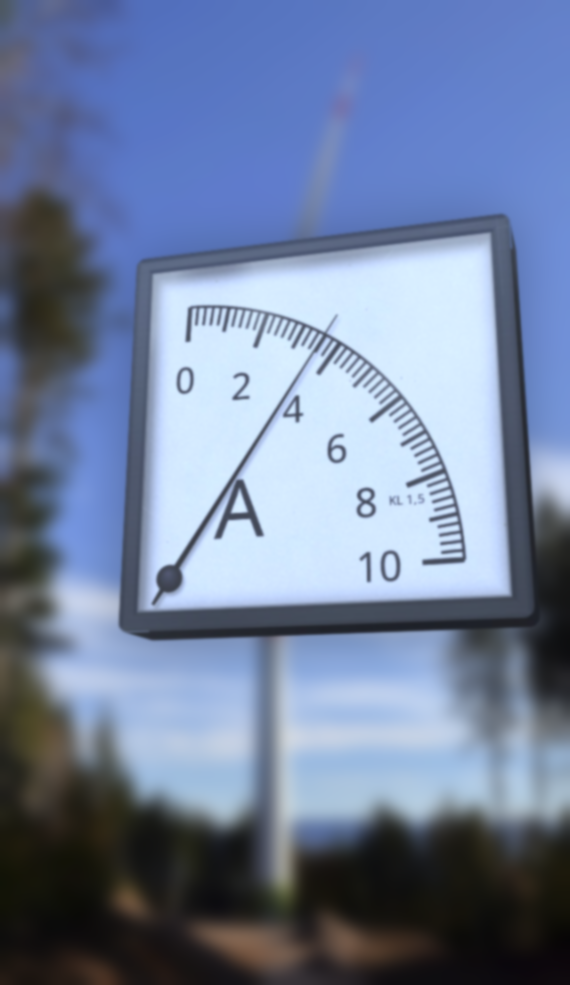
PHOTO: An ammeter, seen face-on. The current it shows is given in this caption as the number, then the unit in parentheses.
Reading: 3.6 (A)
